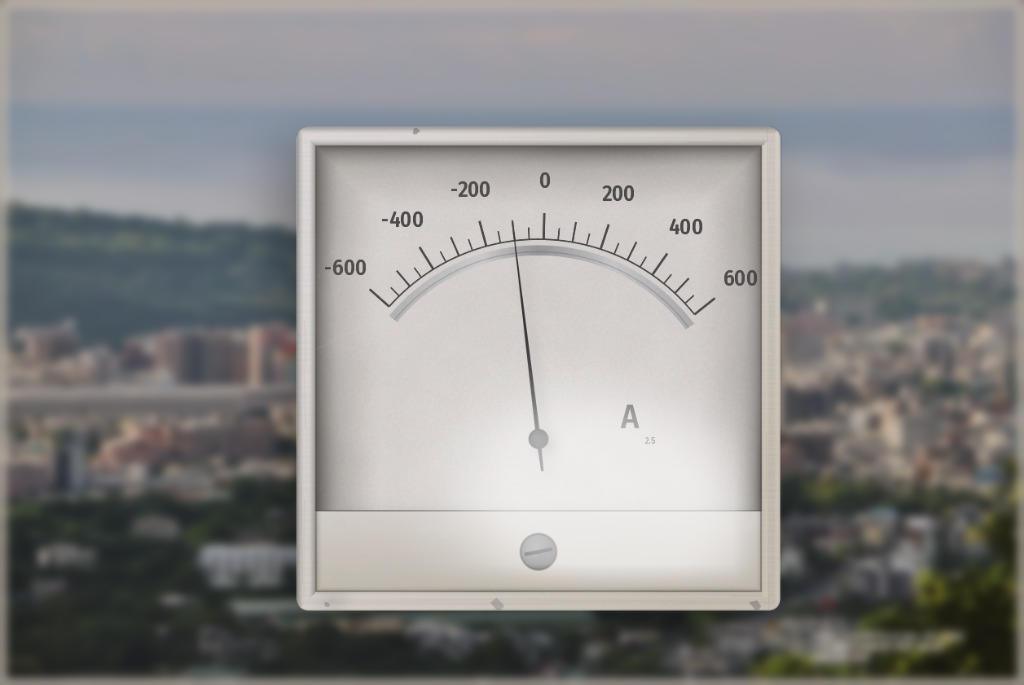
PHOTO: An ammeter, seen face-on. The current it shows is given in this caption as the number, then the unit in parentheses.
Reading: -100 (A)
